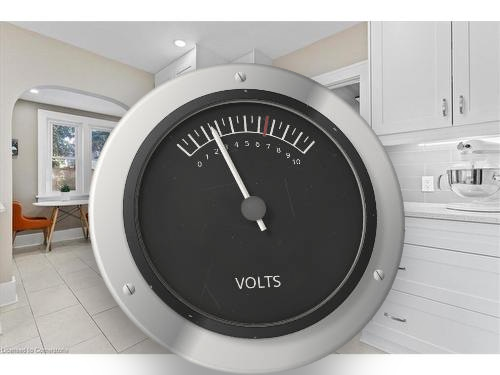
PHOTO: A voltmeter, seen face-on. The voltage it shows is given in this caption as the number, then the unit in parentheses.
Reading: 2.5 (V)
